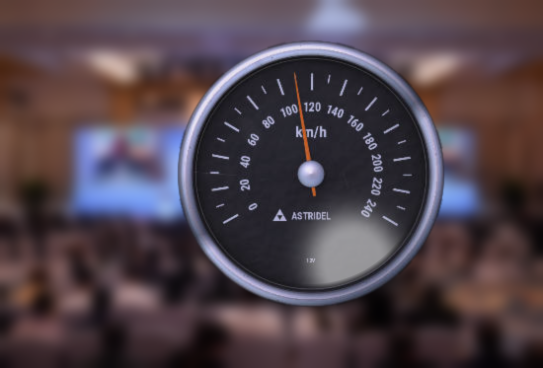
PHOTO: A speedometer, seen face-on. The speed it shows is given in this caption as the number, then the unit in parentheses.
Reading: 110 (km/h)
